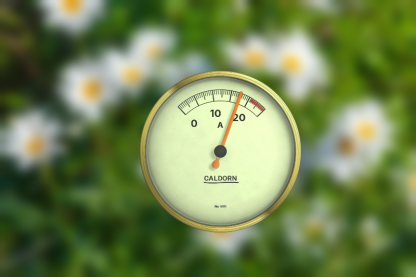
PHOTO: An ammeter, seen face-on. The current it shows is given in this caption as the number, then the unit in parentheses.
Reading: 17.5 (A)
